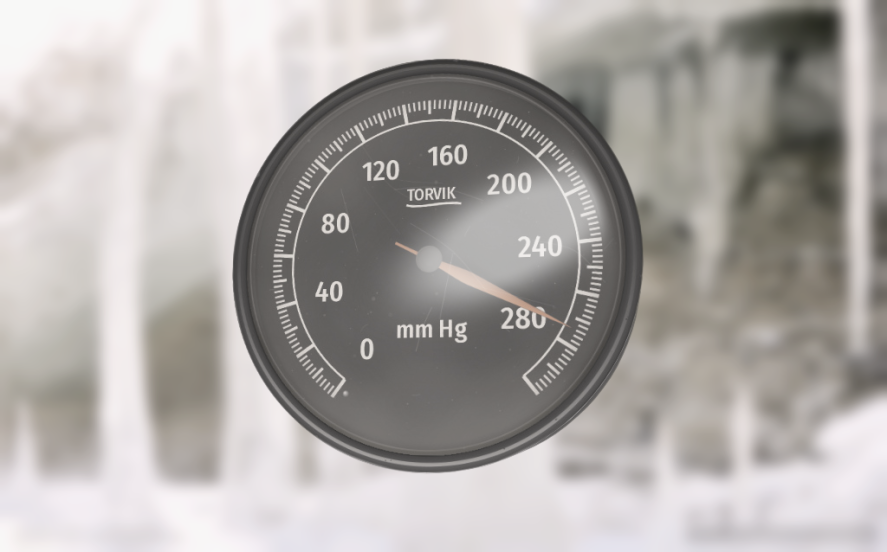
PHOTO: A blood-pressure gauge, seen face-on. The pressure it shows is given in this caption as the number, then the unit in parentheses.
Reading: 274 (mmHg)
